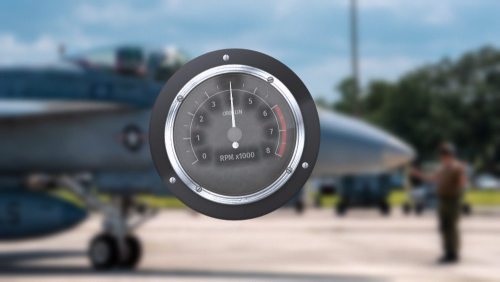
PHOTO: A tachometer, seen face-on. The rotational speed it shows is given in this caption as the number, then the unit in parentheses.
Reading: 4000 (rpm)
